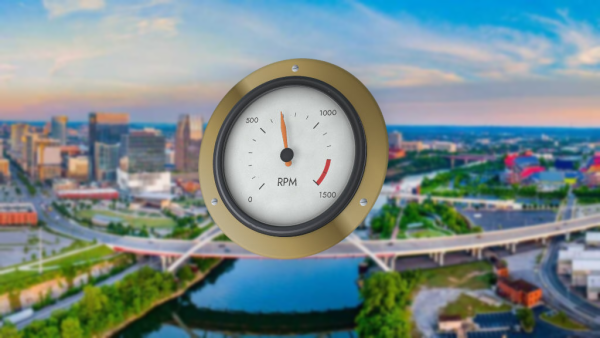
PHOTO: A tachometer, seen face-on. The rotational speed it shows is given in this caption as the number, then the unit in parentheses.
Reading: 700 (rpm)
